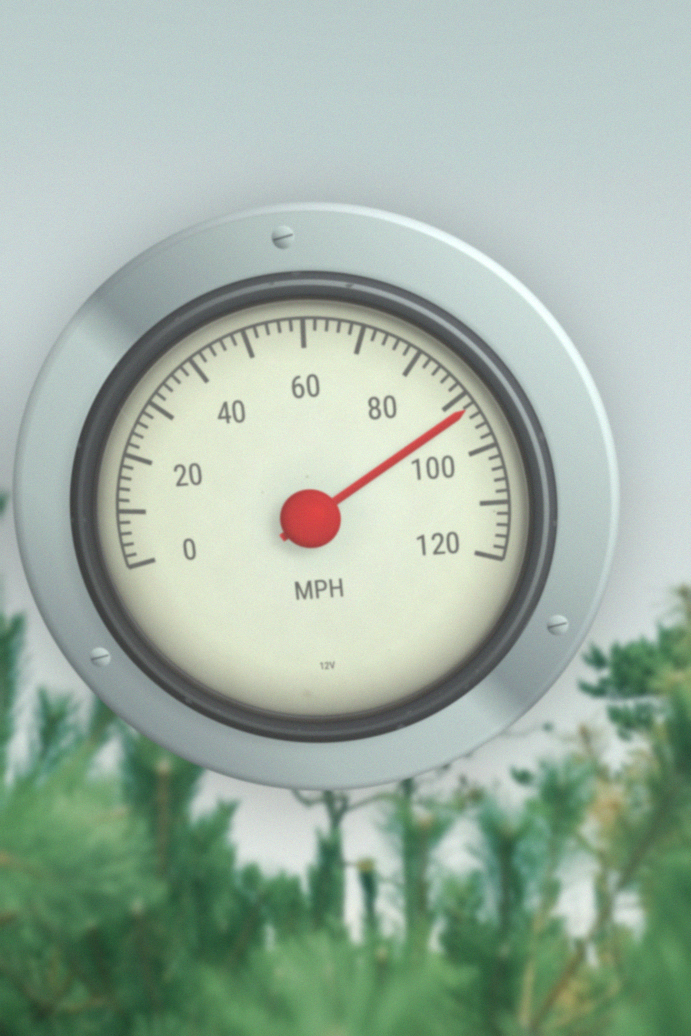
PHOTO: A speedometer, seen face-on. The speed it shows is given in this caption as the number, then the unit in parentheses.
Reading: 92 (mph)
